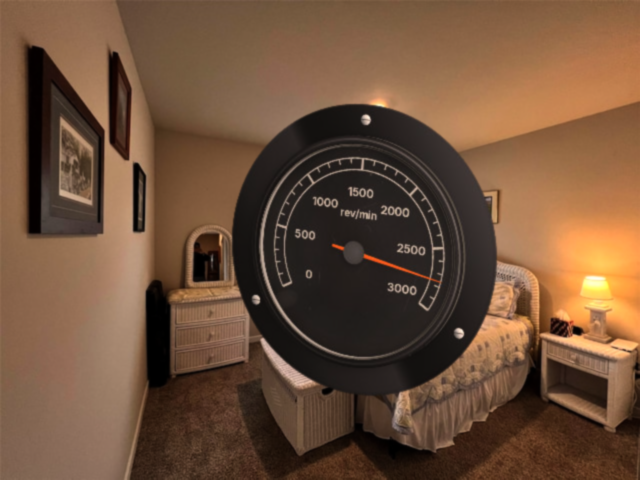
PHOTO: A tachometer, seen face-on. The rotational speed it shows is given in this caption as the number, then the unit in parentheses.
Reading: 2750 (rpm)
